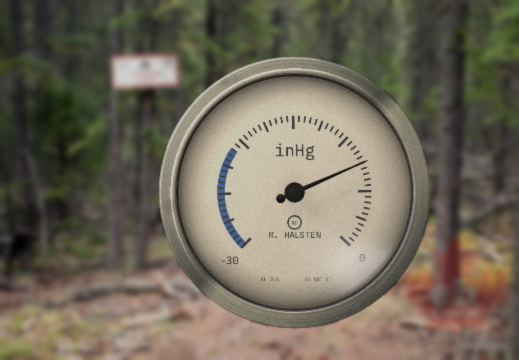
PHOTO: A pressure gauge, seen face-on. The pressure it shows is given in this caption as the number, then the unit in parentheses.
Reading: -7.5 (inHg)
